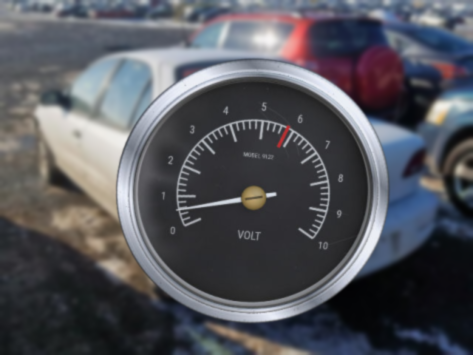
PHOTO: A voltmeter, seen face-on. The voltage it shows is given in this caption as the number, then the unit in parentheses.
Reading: 0.6 (V)
